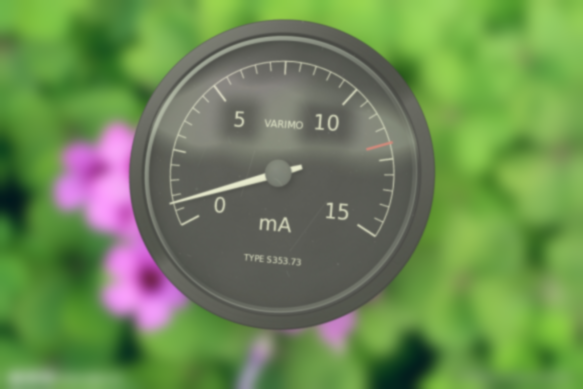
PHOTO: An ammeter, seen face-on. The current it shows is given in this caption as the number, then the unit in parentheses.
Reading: 0.75 (mA)
